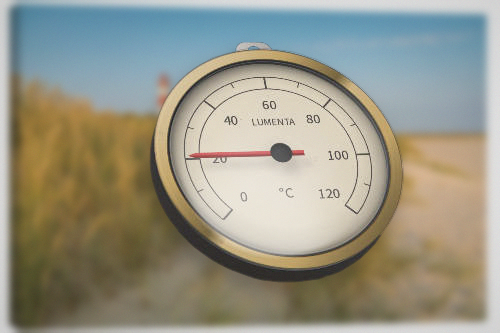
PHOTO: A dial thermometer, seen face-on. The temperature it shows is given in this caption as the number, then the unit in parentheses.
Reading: 20 (°C)
